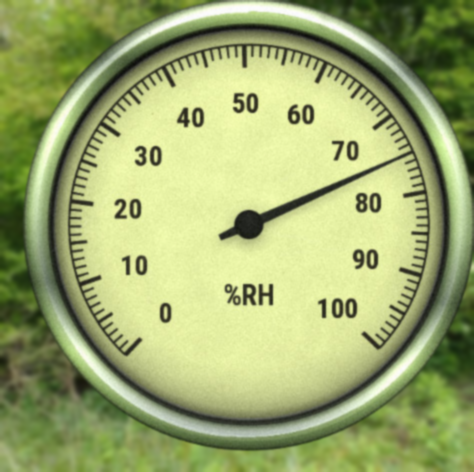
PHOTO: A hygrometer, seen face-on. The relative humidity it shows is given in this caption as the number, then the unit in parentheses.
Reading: 75 (%)
